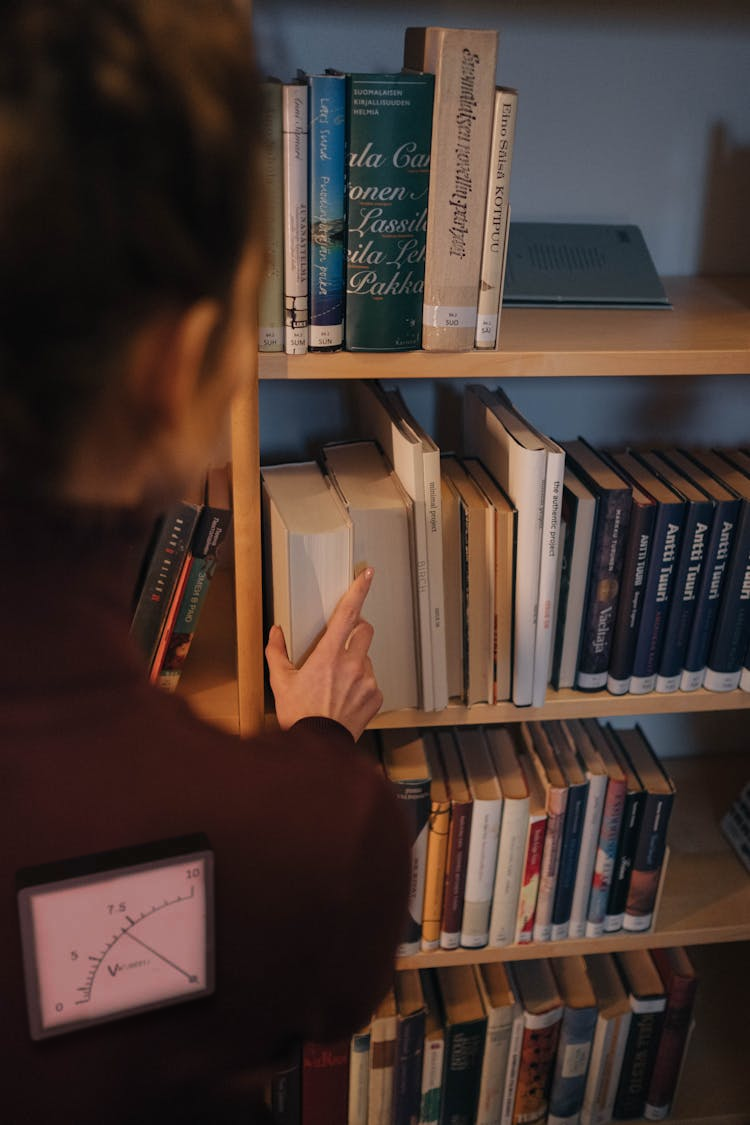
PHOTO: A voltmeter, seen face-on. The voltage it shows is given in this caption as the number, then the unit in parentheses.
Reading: 7 (V)
